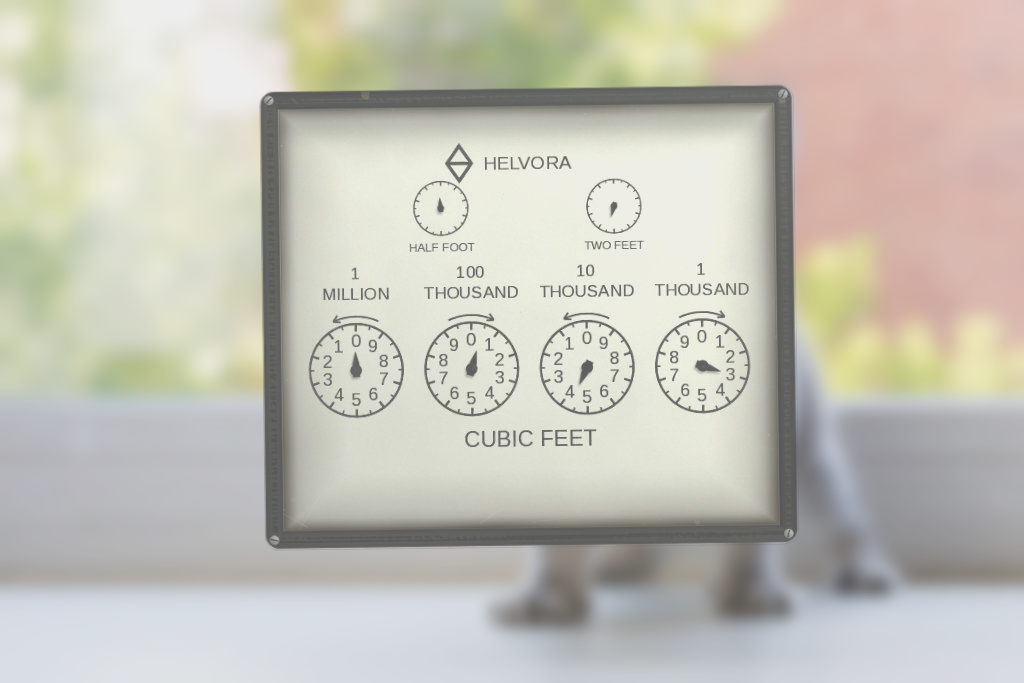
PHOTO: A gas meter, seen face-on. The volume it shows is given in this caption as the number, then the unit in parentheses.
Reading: 4300 (ft³)
